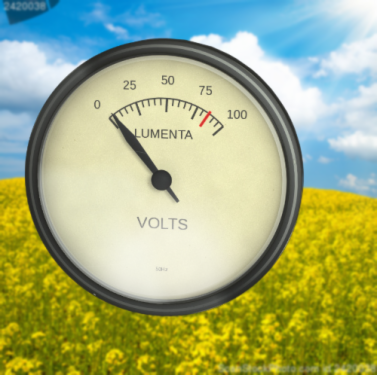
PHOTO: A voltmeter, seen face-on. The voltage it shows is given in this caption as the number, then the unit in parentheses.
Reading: 5 (V)
